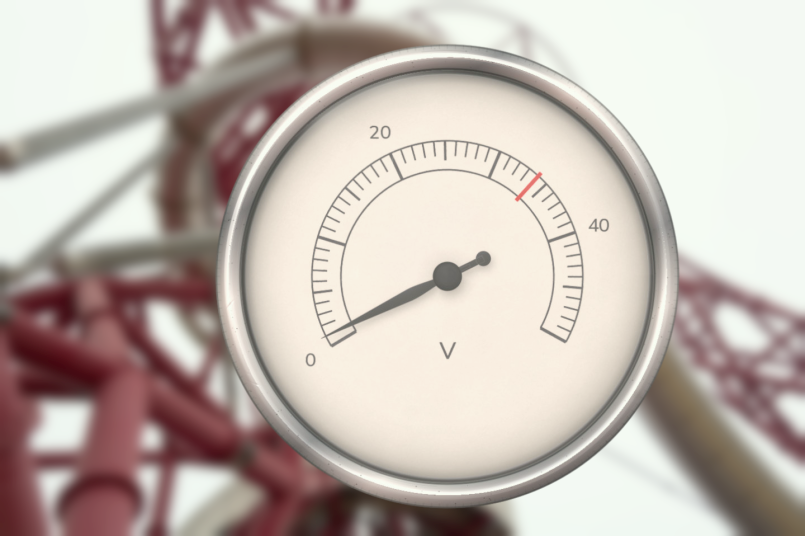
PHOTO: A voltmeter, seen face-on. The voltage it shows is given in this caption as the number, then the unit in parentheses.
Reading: 1 (V)
